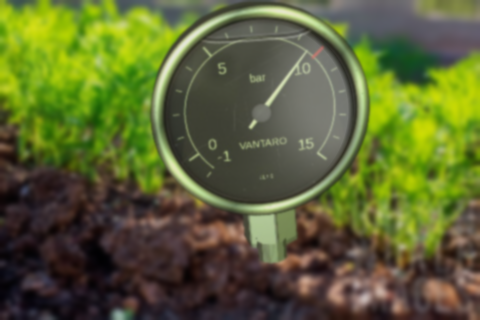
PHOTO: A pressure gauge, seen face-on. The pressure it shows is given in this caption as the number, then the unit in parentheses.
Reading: 9.5 (bar)
